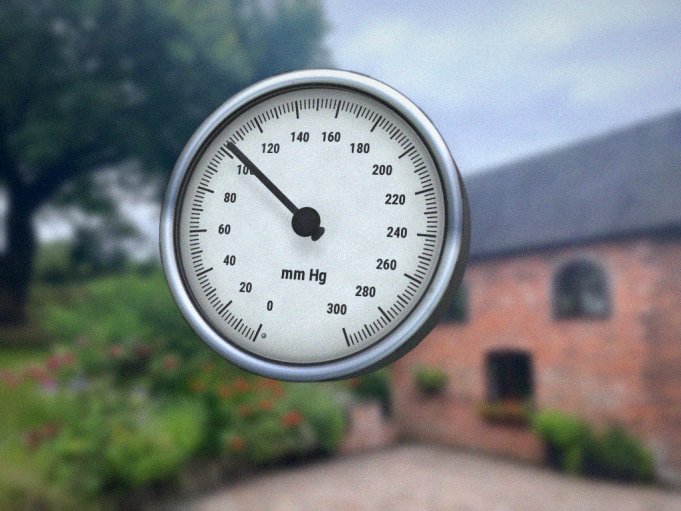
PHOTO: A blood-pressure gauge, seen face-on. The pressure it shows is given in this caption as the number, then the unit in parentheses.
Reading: 104 (mmHg)
